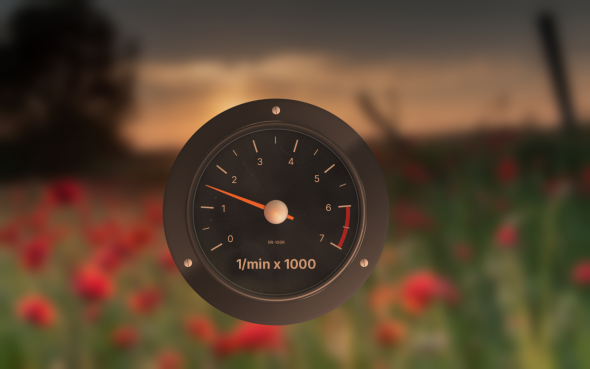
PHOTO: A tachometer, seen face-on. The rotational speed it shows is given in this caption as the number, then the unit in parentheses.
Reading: 1500 (rpm)
